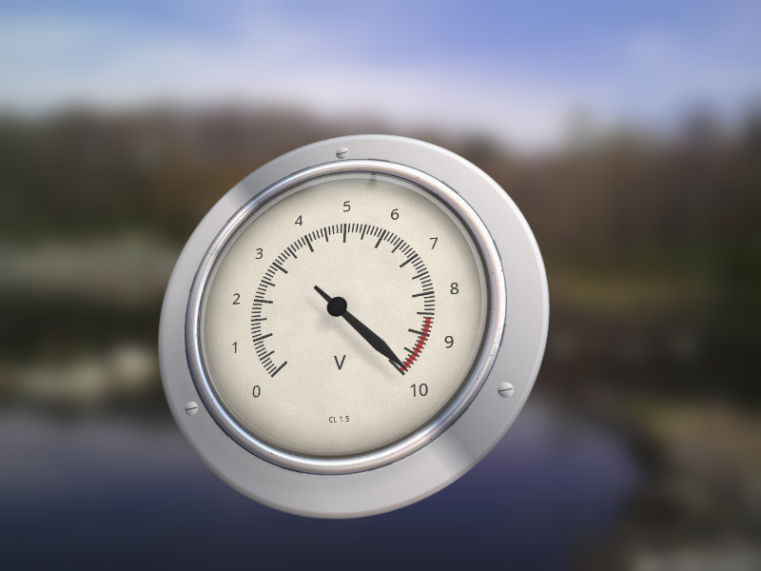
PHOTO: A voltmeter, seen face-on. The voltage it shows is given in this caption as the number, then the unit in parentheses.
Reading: 9.9 (V)
